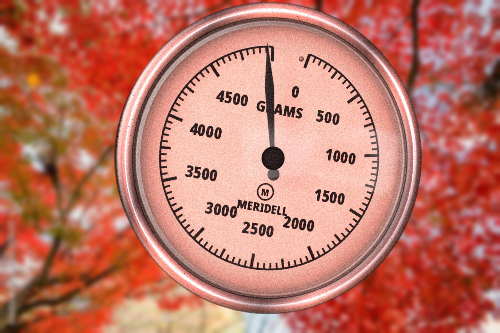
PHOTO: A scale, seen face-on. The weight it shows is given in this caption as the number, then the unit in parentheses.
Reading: 4950 (g)
